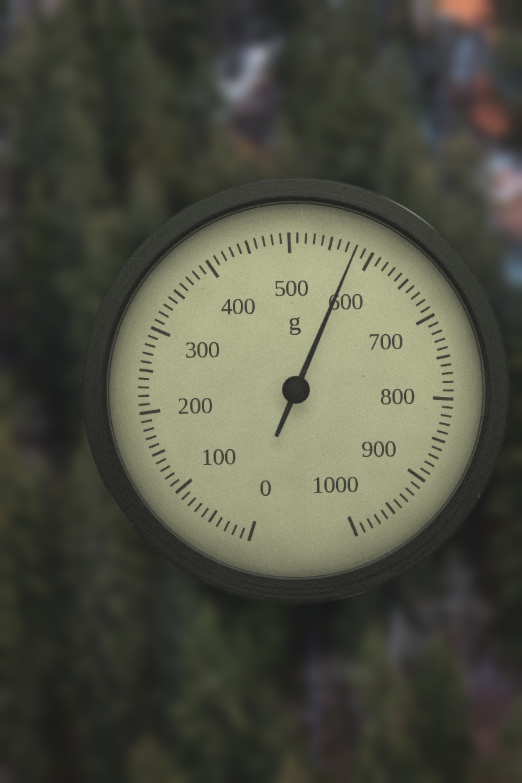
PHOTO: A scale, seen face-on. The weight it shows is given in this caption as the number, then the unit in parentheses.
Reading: 580 (g)
